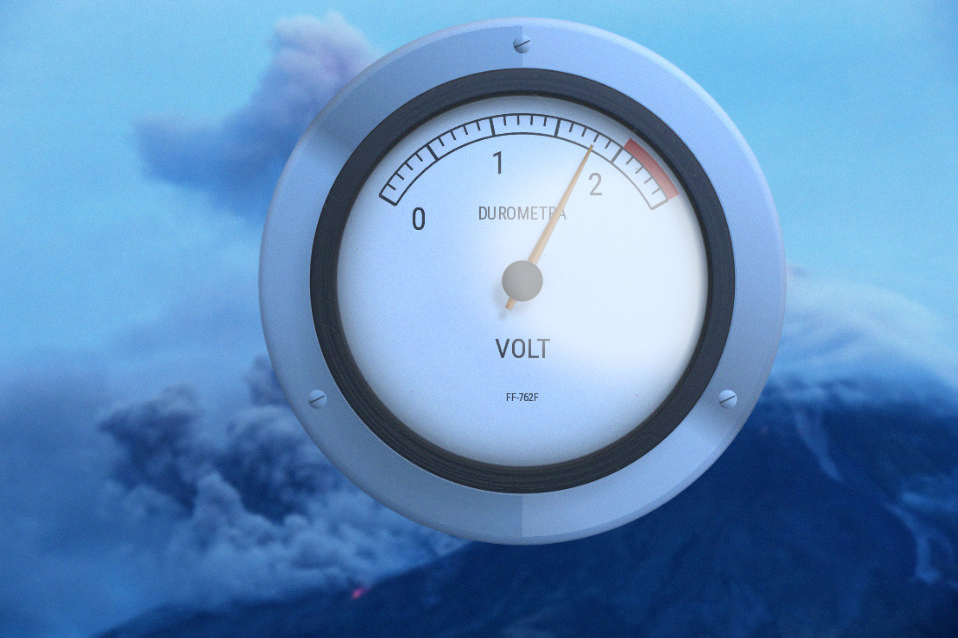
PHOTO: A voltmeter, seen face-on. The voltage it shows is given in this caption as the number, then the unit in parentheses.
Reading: 1.8 (V)
